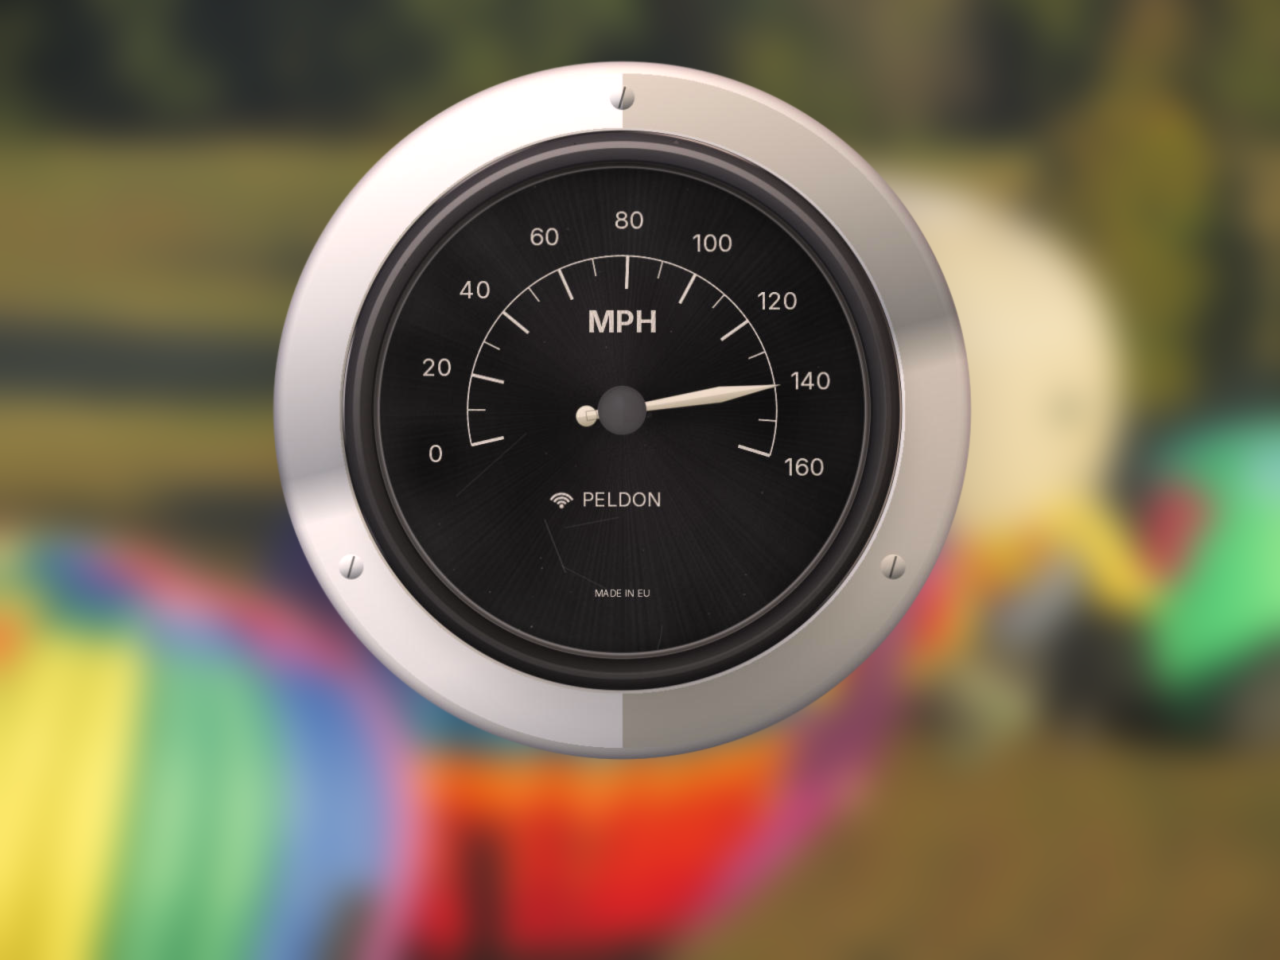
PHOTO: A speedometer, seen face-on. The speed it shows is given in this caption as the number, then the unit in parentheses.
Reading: 140 (mph)
